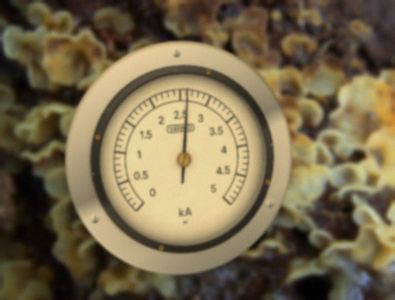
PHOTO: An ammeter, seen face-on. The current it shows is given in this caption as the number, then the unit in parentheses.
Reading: 2.6 (kA)
